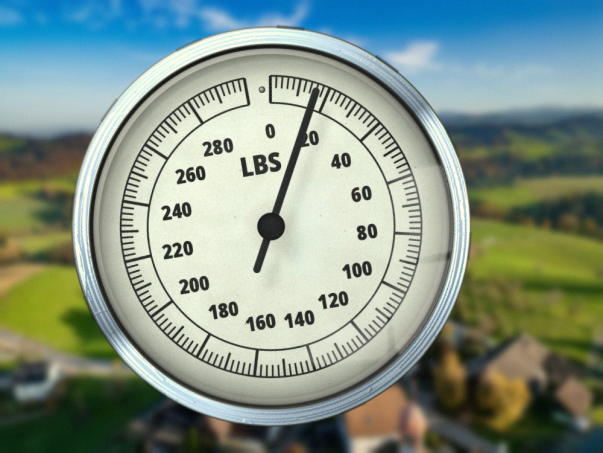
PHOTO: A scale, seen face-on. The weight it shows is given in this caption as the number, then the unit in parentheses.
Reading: 16 (lb)
